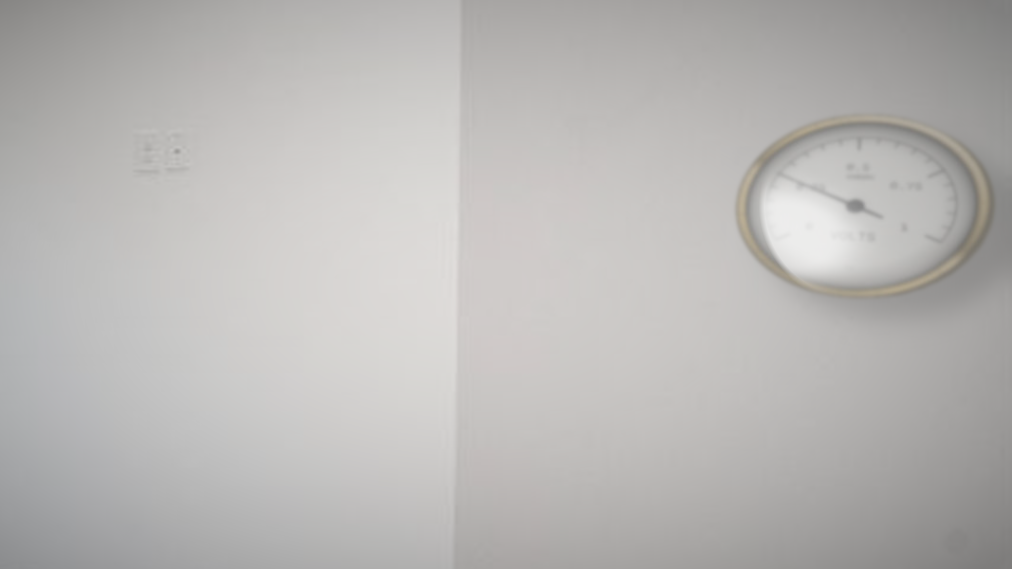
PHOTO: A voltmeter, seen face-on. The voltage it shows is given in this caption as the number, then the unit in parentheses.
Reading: 0.25 (V)
